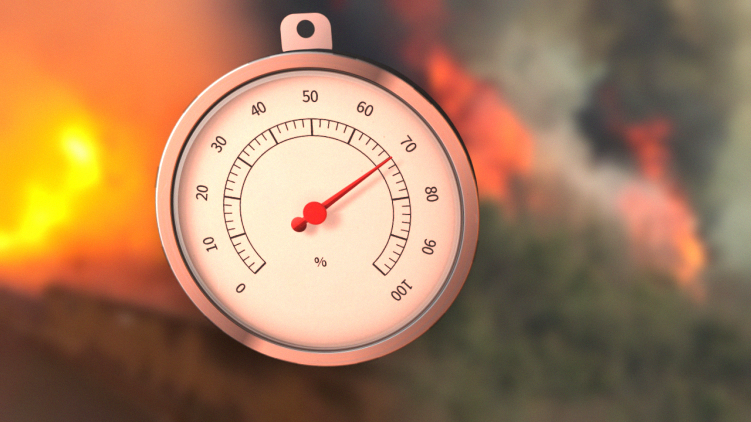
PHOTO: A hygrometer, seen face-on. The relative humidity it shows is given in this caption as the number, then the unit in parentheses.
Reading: 70 (%)
